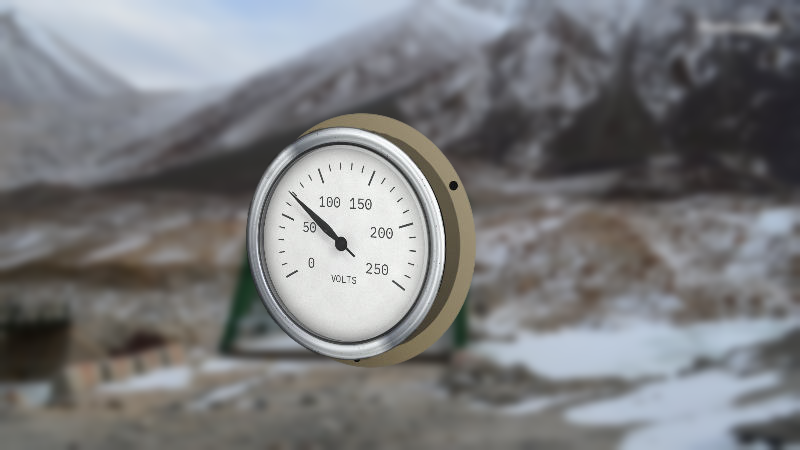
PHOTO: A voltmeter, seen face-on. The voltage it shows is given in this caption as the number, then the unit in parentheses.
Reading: 70 (V)
